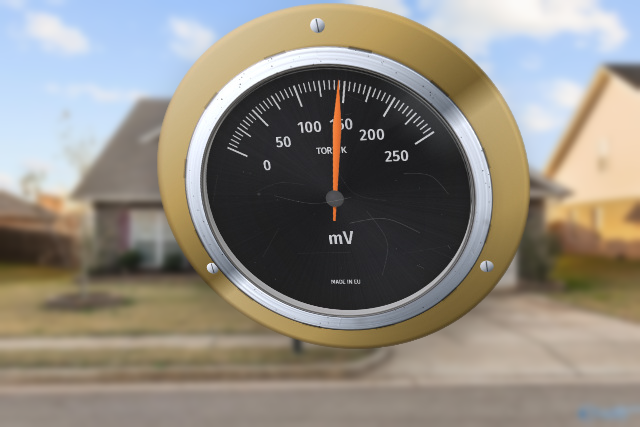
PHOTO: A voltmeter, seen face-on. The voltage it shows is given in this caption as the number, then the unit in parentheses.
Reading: 145 (mV)
